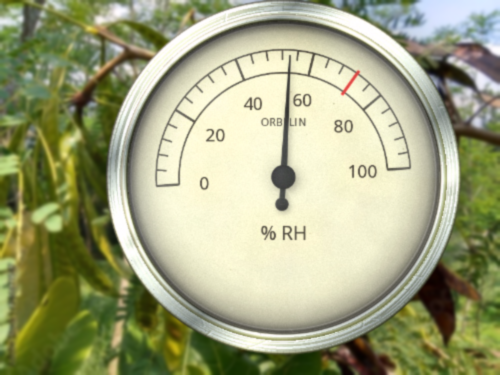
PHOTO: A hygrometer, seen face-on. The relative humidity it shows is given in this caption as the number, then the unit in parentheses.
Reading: 54 (%)
